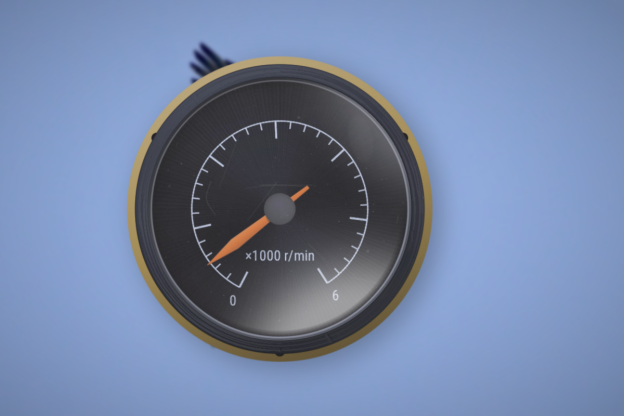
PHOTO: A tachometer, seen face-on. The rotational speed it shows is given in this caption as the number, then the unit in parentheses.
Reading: 500 (rpm)
